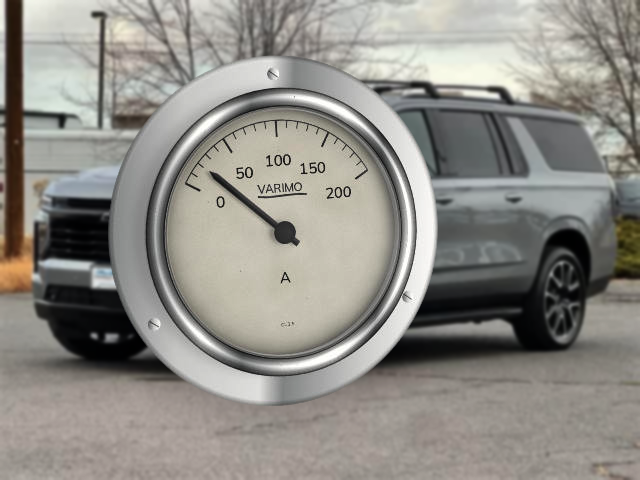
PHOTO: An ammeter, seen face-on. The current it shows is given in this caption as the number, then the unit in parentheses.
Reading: 20 (A)
